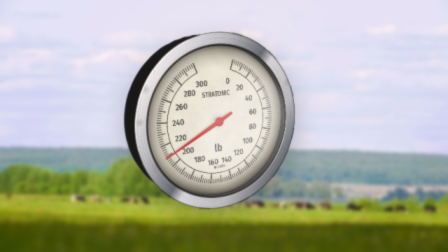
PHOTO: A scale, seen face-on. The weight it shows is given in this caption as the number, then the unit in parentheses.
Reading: 210 (lb)
